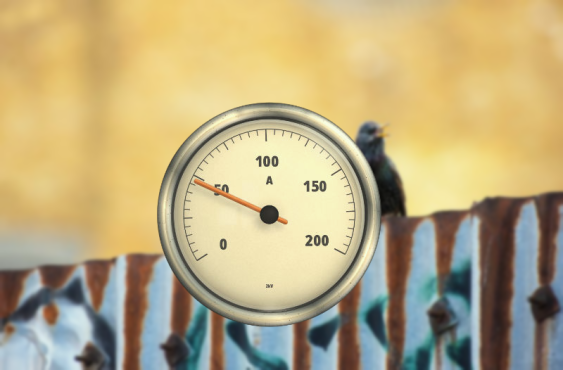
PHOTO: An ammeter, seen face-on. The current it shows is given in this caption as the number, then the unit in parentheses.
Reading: 47.5 (A)
